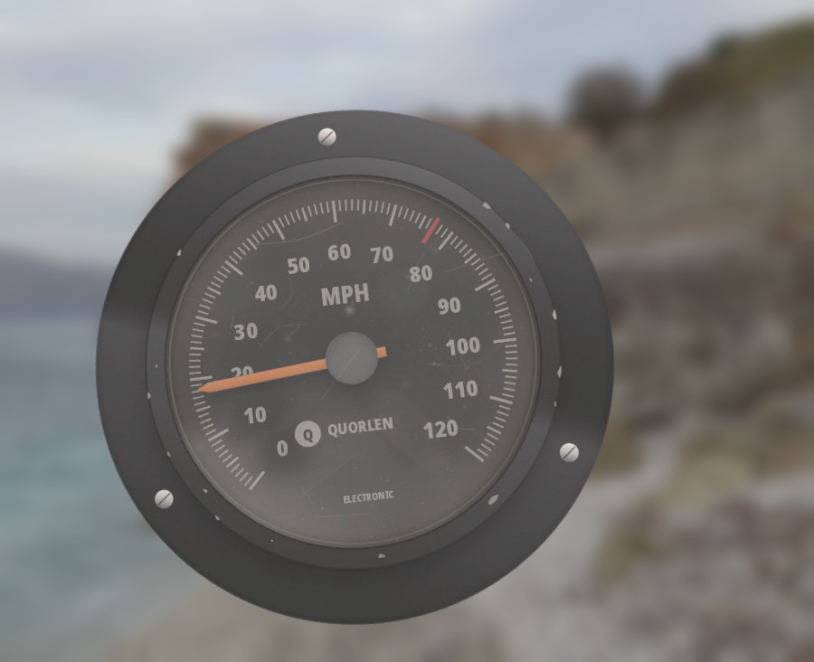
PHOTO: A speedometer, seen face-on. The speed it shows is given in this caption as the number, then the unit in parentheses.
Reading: 18 (mph)
